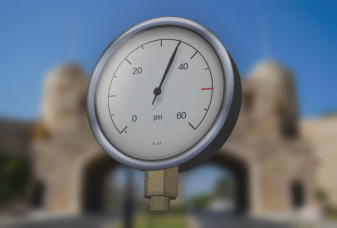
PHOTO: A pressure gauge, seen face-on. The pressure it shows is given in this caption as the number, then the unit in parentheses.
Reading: 35 (psi)
